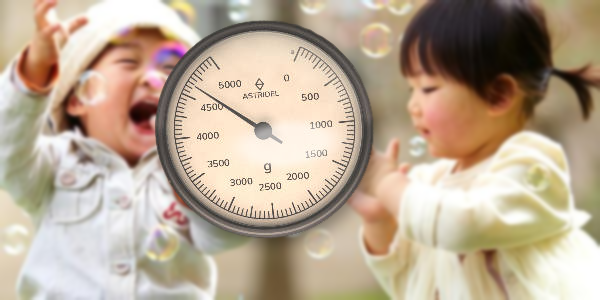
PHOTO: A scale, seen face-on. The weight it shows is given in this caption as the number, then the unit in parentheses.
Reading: 4650 (g)
